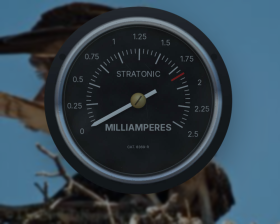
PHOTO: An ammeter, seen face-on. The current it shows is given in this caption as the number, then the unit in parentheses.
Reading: 0 (mA)
